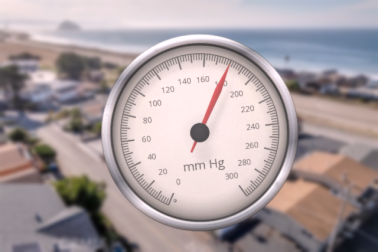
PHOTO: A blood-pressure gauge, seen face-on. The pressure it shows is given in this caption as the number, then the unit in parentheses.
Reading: 180 (mmHg)
